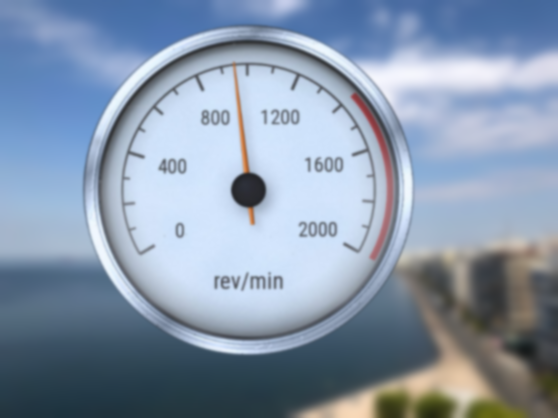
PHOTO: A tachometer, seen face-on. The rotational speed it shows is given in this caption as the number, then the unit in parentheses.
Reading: 950 (rpm)
